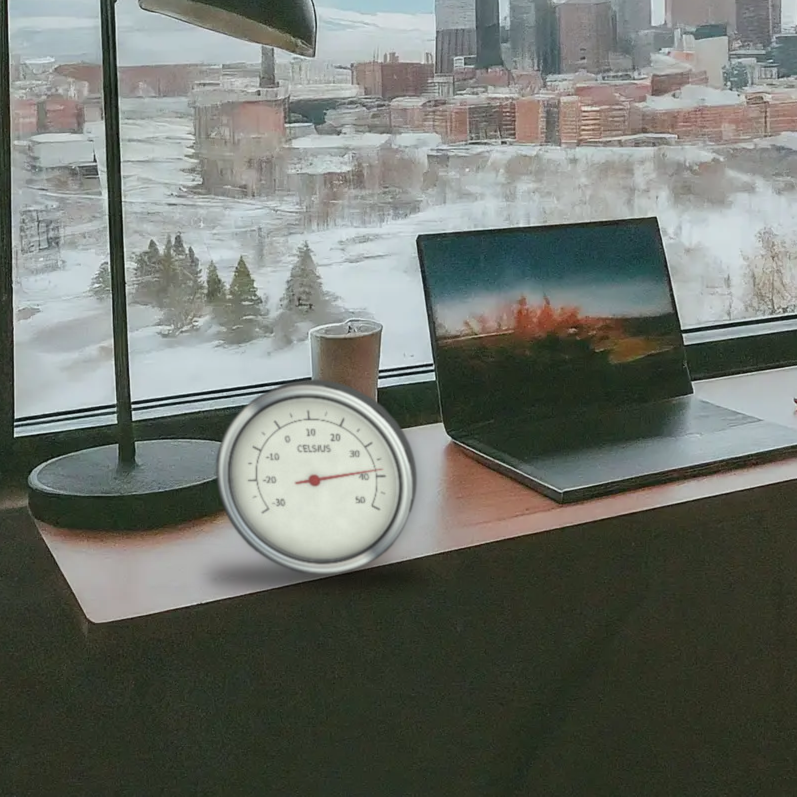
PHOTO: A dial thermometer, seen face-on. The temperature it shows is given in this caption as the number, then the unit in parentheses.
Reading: 37.5 (°C)
